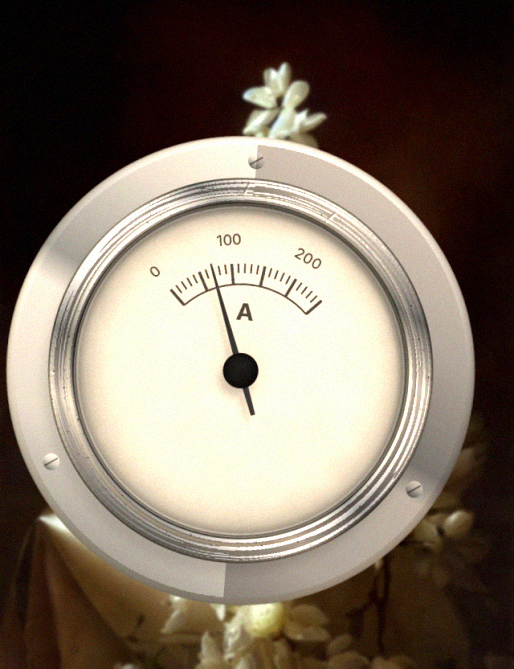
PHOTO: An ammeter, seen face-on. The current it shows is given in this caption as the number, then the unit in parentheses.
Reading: 70 (A)
